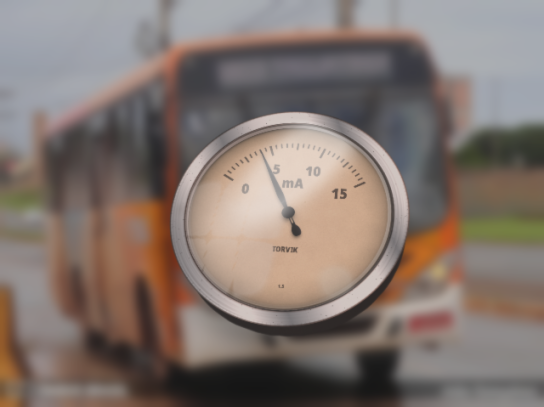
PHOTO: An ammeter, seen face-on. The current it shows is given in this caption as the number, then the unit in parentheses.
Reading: 4 (mA)
